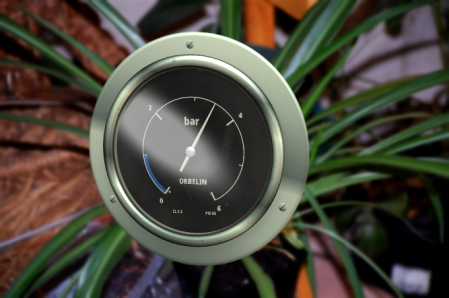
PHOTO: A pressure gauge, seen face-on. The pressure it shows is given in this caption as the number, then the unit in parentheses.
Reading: 3.5 (bar)
